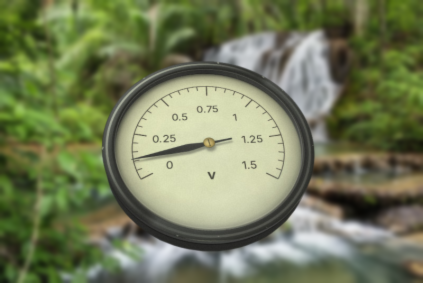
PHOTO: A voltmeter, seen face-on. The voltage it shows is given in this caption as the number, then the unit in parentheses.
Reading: 0.1 (V)
